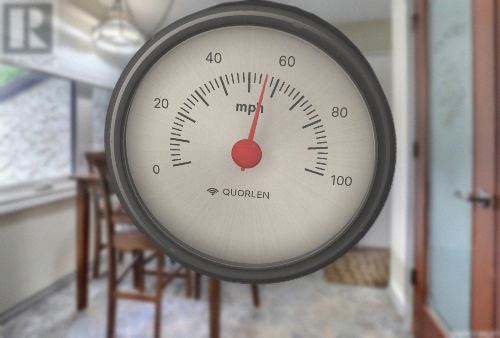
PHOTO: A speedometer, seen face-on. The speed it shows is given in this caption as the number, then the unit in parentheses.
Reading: 56 (mph)
